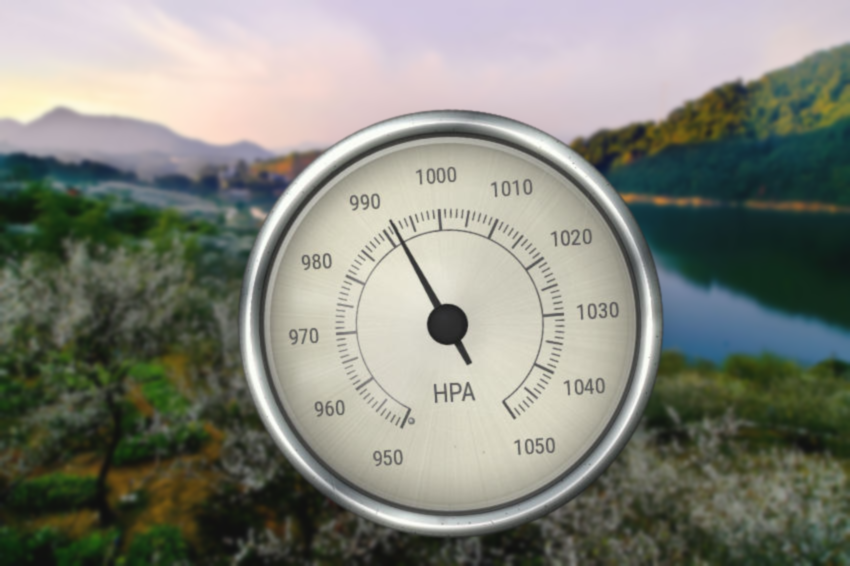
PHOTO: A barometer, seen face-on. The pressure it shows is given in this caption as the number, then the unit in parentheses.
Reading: 992 (hPa)
